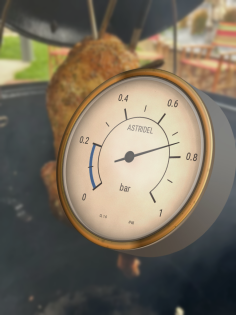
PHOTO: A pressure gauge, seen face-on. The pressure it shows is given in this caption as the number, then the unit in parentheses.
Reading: 0.75 (bar)
